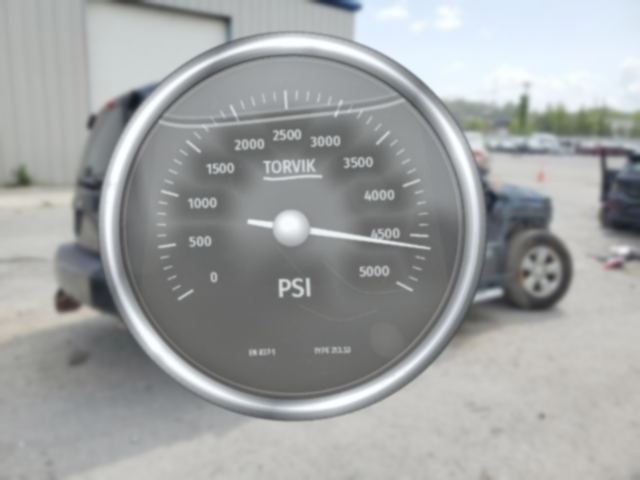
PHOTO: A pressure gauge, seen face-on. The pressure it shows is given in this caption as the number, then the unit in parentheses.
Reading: 4600 (psi)
